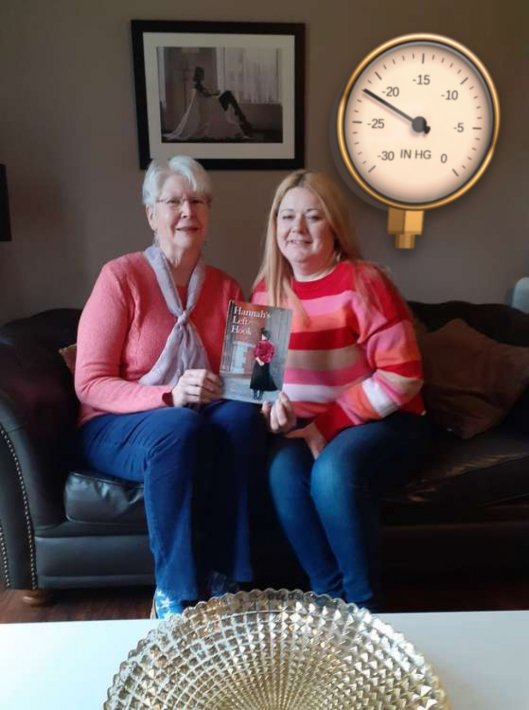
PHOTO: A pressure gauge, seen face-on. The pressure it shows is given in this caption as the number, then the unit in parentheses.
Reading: -22 (inHg)
